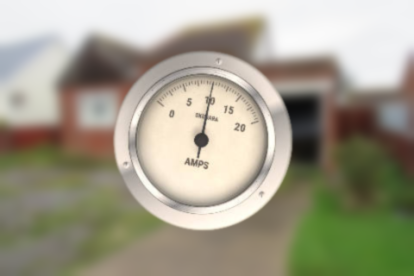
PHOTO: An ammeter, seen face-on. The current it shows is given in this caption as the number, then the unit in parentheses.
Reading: 10 (A)
